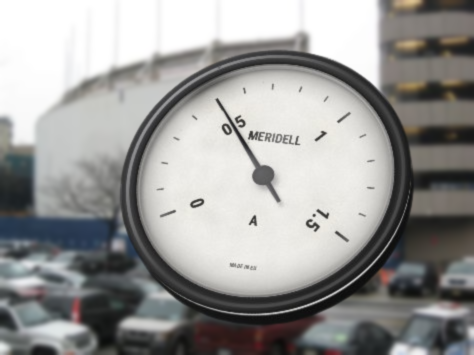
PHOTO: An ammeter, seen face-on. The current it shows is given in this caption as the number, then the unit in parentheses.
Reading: 0.5 (A)
